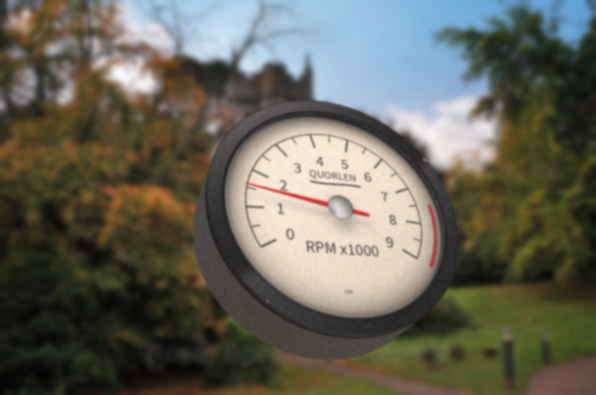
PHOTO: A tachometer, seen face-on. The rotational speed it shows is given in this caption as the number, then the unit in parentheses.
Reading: 1500 (rpm)
